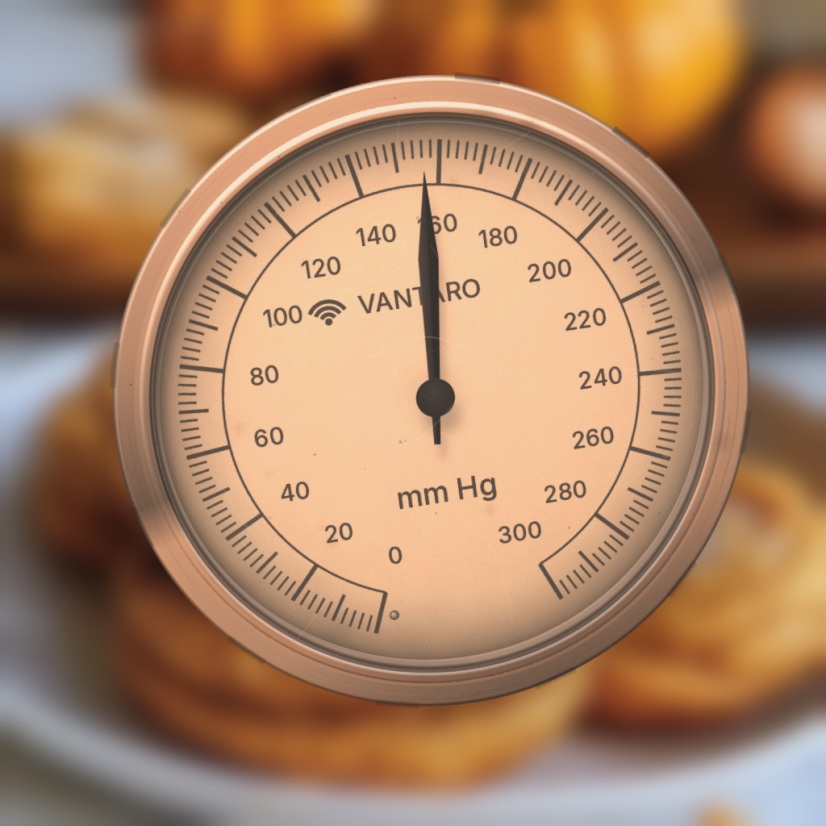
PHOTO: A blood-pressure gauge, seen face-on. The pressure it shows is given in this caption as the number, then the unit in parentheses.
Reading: 156 (mmHg)
